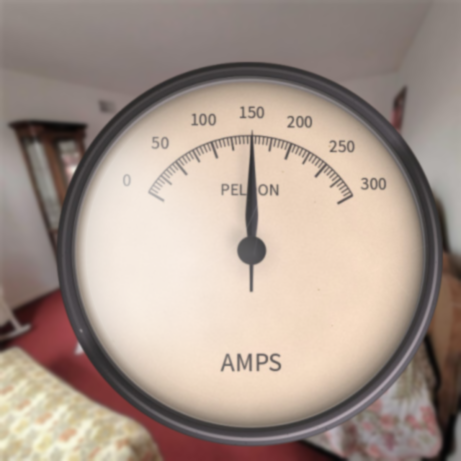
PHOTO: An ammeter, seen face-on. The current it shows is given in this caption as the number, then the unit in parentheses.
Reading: 150 (A)
